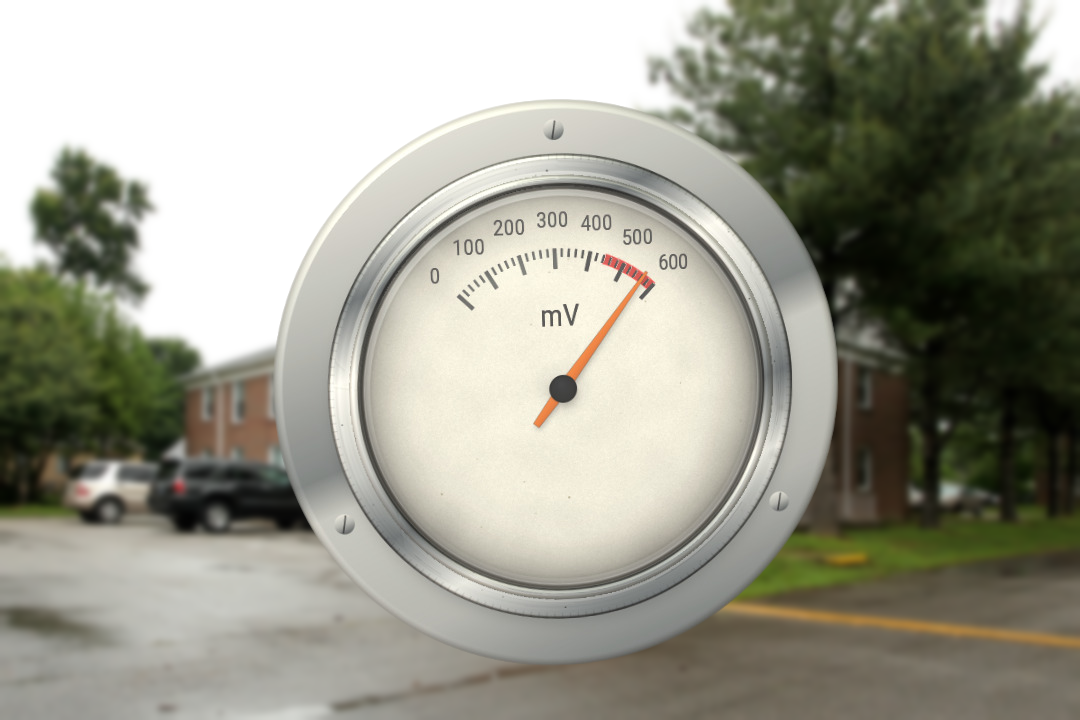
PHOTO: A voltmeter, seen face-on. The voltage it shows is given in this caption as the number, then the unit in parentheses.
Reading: 560 (mV)
